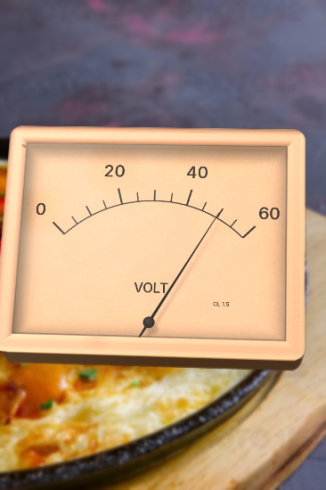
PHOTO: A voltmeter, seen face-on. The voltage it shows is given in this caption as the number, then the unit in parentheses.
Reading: 50 (V)
